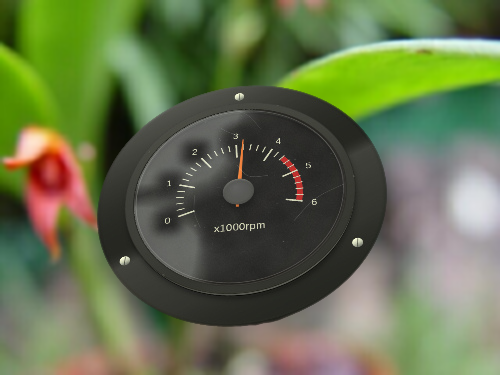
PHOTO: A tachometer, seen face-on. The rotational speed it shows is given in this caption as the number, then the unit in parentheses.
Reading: 3200 (rpm)
